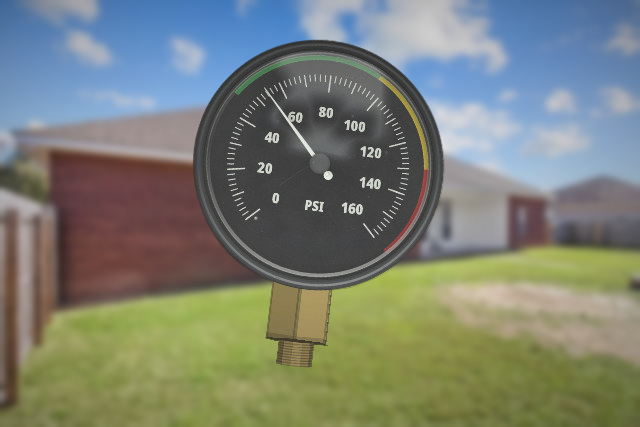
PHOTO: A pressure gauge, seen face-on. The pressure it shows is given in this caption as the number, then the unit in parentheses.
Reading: 54 (psi)
